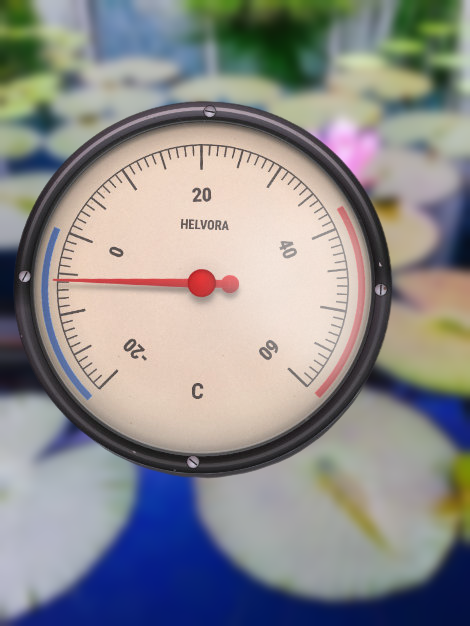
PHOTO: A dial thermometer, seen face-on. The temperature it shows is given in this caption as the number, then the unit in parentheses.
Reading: -6 (°C)
